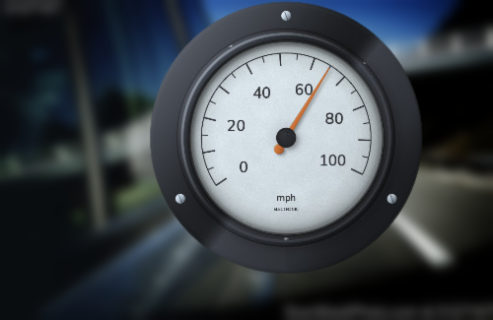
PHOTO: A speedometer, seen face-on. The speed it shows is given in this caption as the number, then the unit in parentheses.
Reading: 65 (mph)
